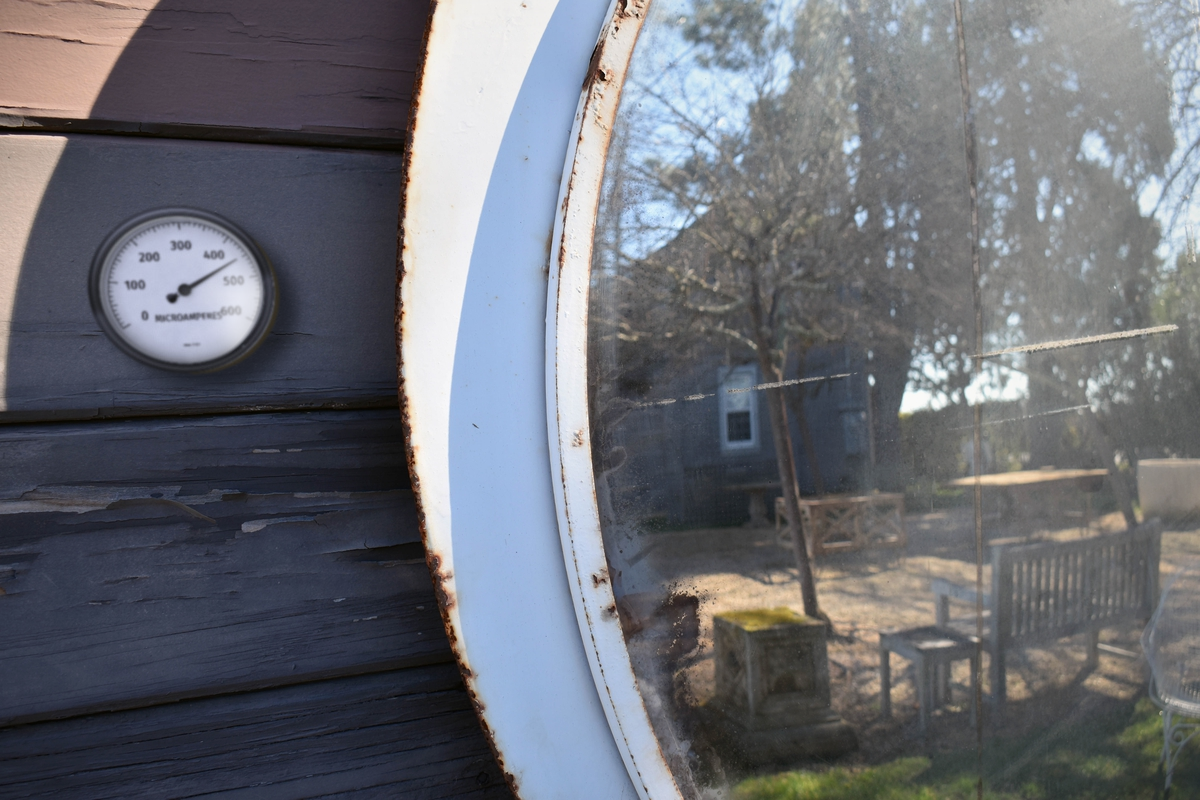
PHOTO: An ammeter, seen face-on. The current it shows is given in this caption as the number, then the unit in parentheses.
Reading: 450 (µA)
